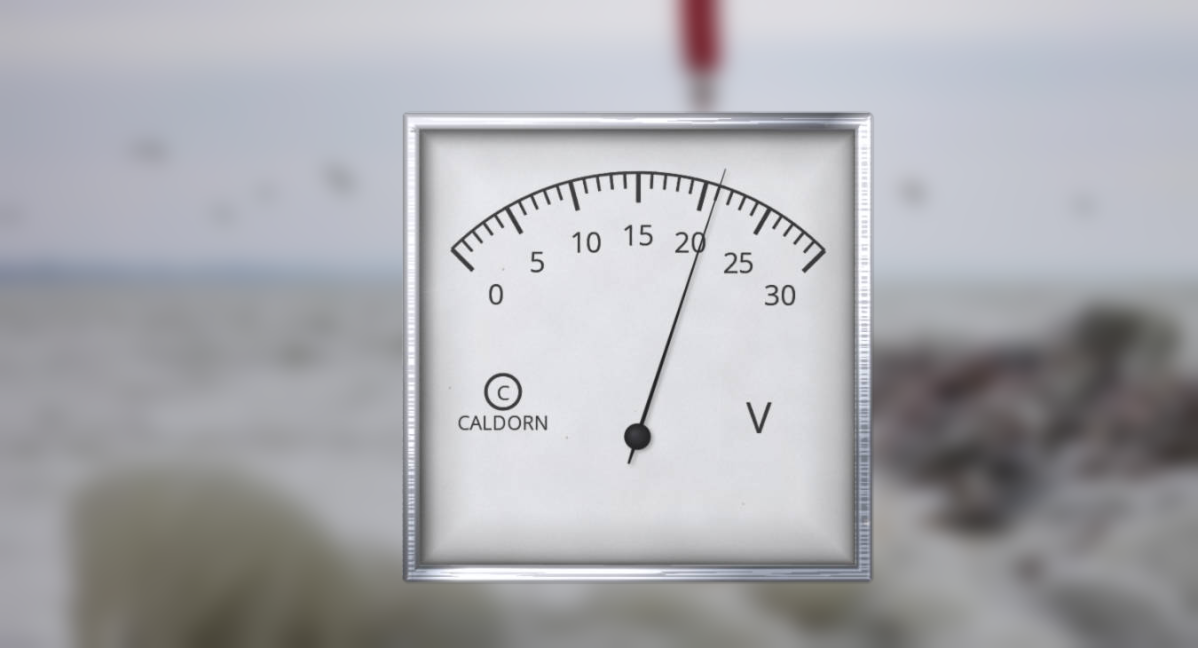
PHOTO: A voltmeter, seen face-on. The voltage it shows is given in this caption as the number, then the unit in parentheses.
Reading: 21 (V)
